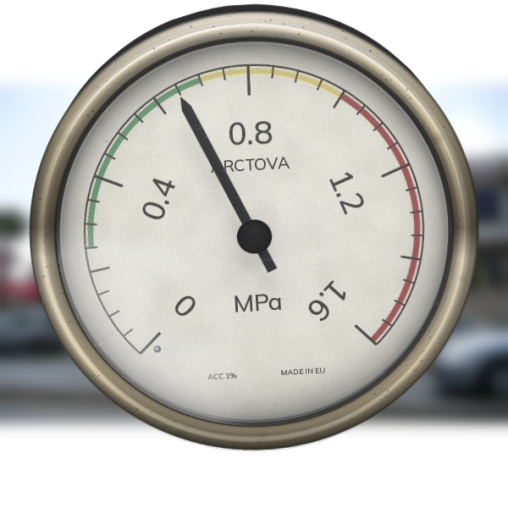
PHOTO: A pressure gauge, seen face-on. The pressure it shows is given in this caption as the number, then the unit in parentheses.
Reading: 0.65 (MPa)
